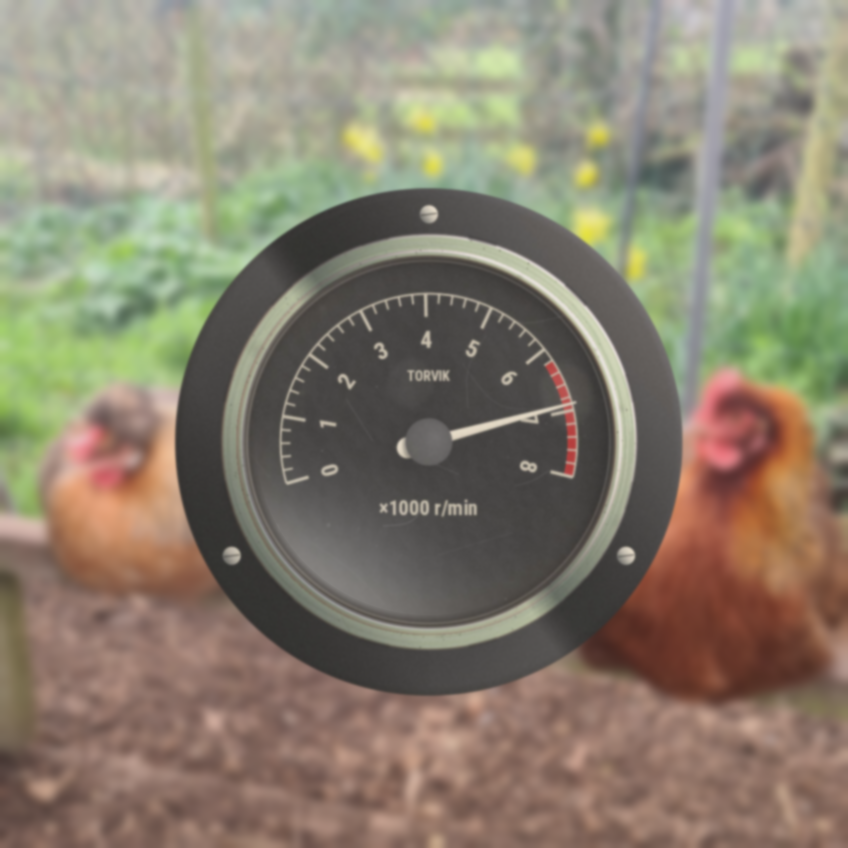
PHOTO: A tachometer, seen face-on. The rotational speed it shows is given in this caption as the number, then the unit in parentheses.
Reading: 6900 (rpm)
